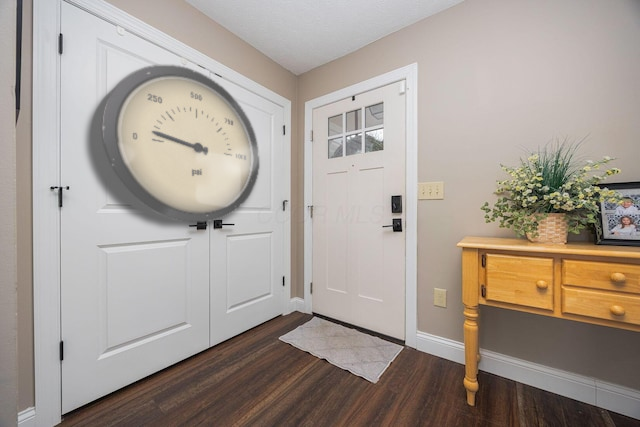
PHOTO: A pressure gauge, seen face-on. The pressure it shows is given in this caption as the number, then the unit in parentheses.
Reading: 50 (psi)
